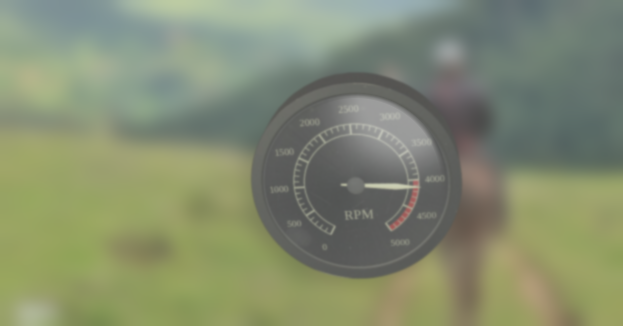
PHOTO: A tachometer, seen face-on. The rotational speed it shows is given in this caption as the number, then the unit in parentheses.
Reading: 4100 (rpm)
